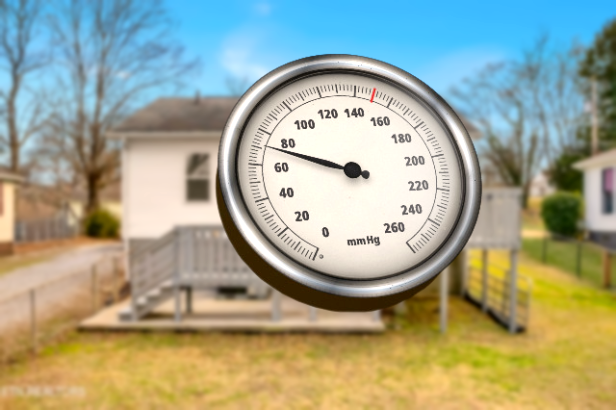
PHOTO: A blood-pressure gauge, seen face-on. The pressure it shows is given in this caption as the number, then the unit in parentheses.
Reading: 70 (mmHg)
